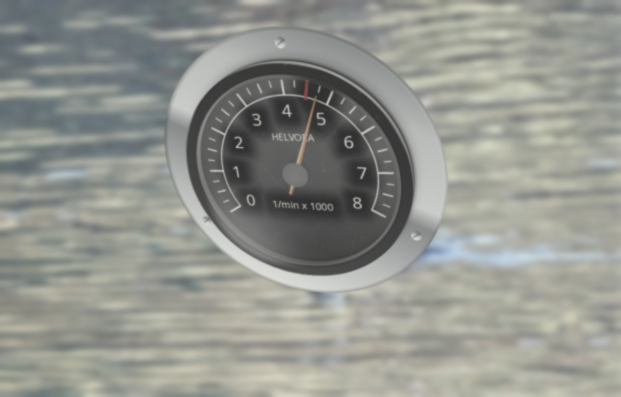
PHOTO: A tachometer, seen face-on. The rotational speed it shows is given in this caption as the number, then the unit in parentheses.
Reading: 4750 (rpm)
